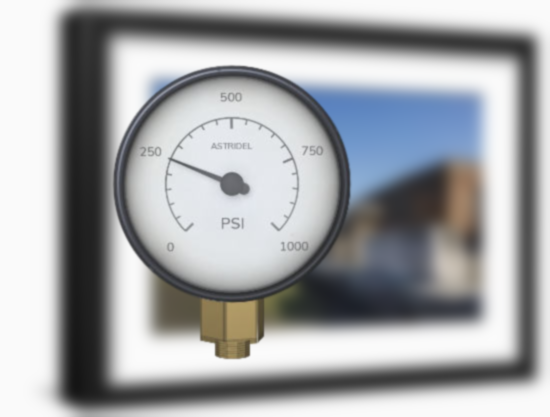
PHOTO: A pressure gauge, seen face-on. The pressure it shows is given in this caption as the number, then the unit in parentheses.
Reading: 250 (psi)
